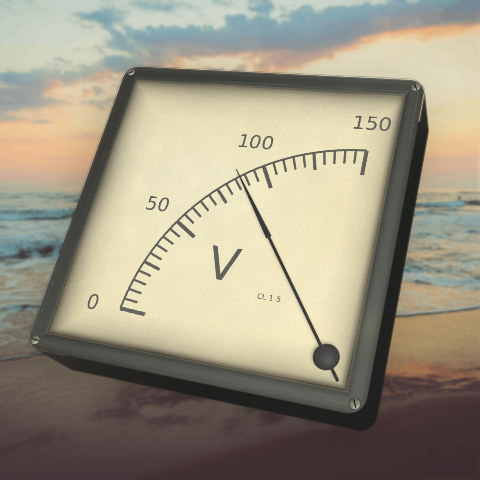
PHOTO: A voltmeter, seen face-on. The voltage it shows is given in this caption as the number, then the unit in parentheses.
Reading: 87.5 (V)
